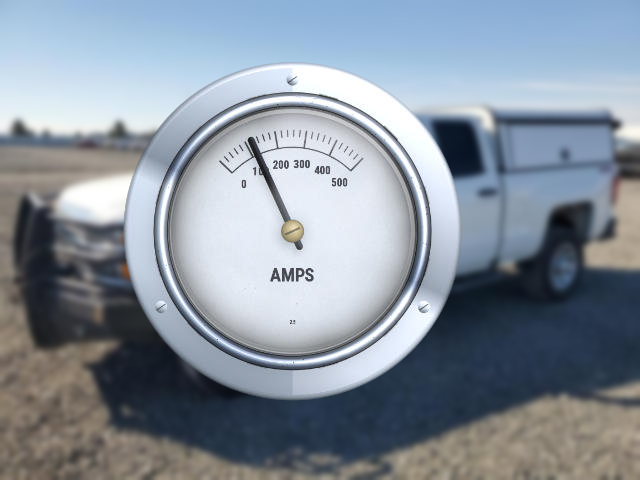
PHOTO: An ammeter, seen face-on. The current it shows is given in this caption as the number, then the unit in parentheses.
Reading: 120 (A)
